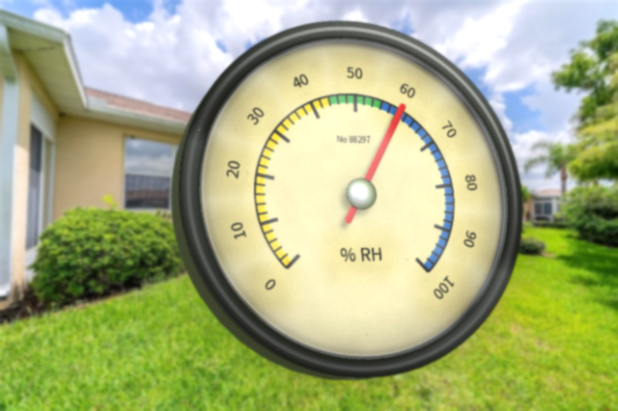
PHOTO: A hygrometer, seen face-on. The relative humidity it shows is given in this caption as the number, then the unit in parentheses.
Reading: 60 (%)
